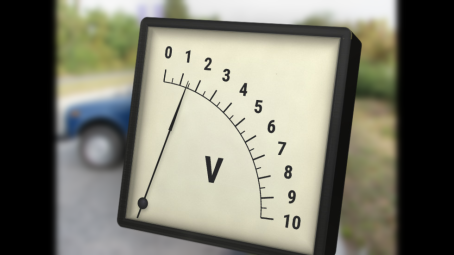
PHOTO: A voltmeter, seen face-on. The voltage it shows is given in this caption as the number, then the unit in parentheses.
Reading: 1.5 (V)
